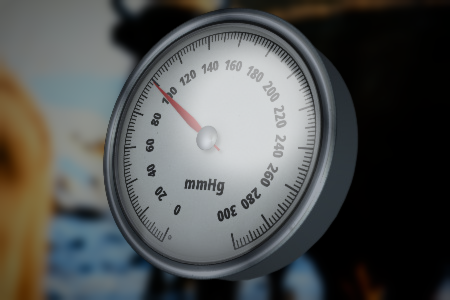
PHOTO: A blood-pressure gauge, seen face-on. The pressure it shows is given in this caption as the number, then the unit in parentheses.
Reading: 100 (mmHg)
